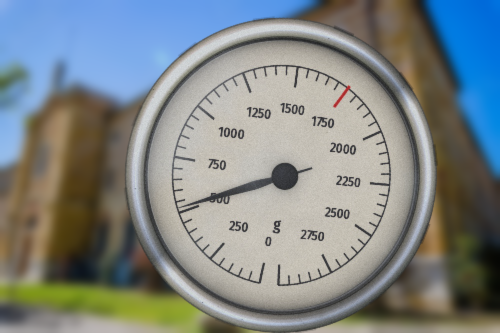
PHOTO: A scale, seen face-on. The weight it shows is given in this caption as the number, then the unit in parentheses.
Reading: 525 (g)
